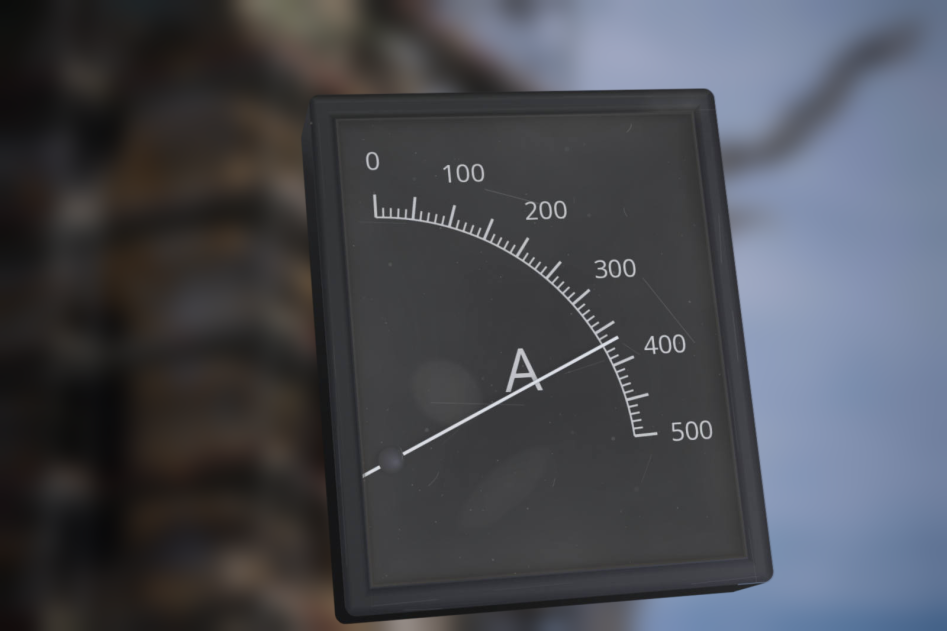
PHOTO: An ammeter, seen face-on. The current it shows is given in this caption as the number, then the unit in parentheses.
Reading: 370 (A)
